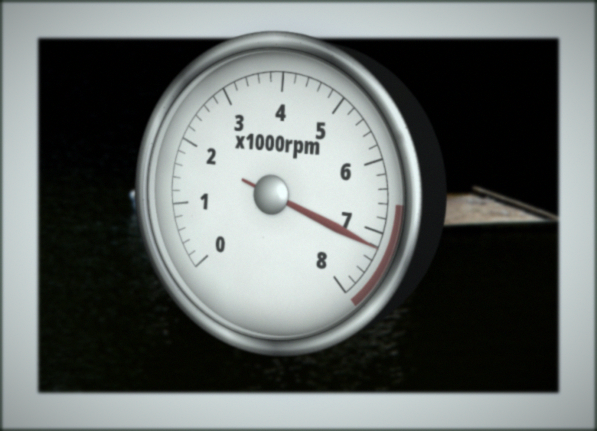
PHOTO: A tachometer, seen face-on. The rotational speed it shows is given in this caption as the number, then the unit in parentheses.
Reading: 7200 (rpm)
